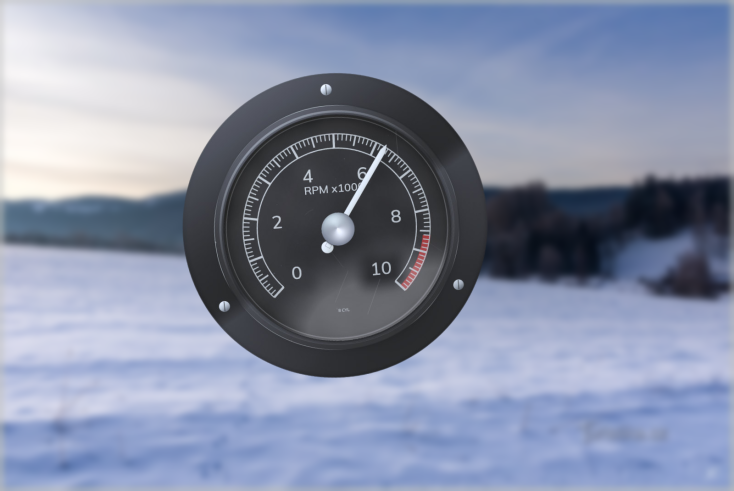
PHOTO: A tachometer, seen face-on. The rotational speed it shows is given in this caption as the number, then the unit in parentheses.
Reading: 6200 (rpm)
